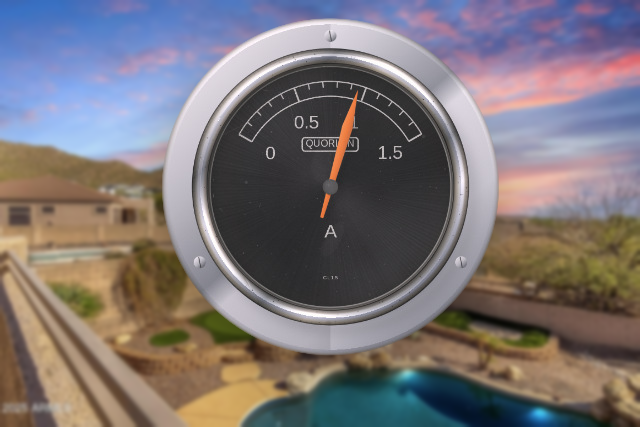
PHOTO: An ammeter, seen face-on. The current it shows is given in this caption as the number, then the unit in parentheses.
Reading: 0.95 (A)
